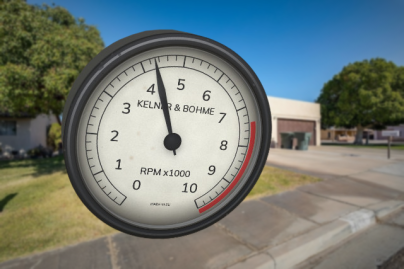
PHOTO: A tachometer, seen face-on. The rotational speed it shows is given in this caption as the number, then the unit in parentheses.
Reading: 4300 (rpm)
